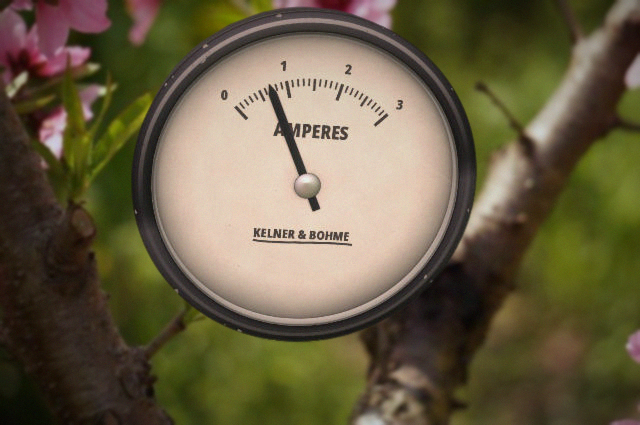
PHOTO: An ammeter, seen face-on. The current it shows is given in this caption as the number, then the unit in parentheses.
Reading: 0.7 (A)
